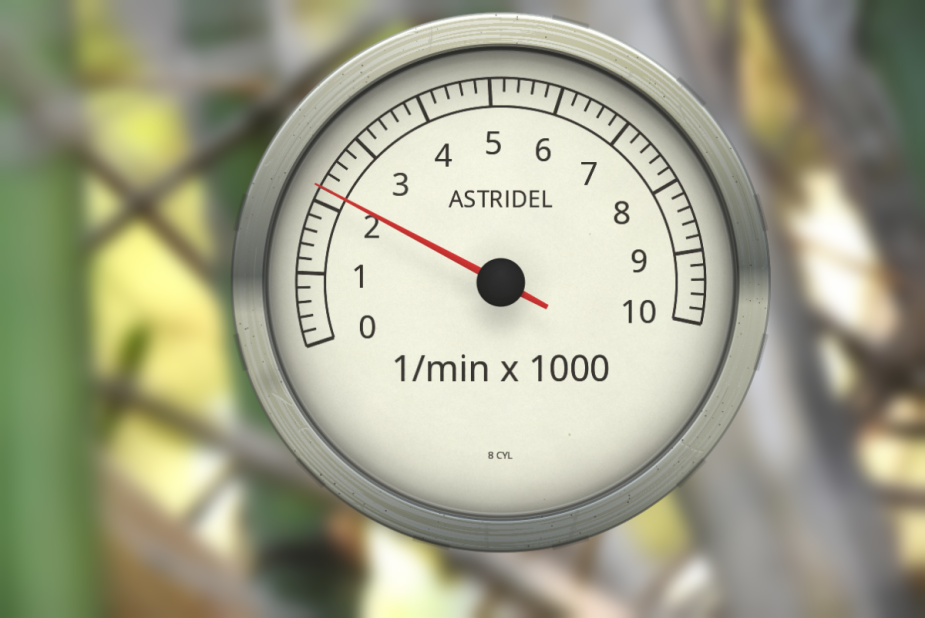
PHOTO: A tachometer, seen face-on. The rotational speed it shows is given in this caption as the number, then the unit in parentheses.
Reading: 2200 (rpm)
